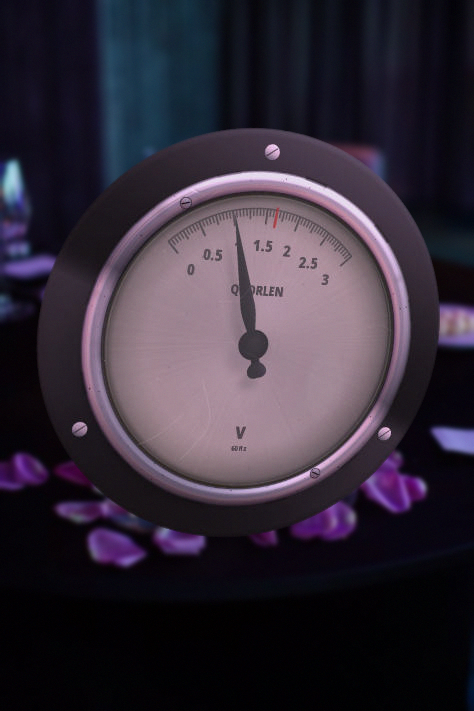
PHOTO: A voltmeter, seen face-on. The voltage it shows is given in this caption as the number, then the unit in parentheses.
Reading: 1 (V)
